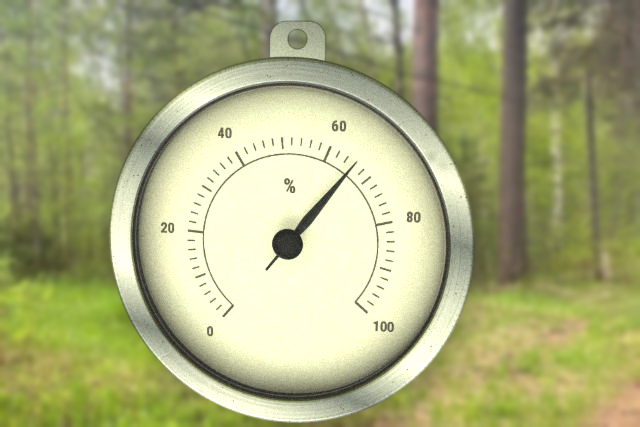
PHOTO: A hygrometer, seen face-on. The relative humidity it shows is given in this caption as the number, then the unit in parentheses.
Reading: 66 (%)
